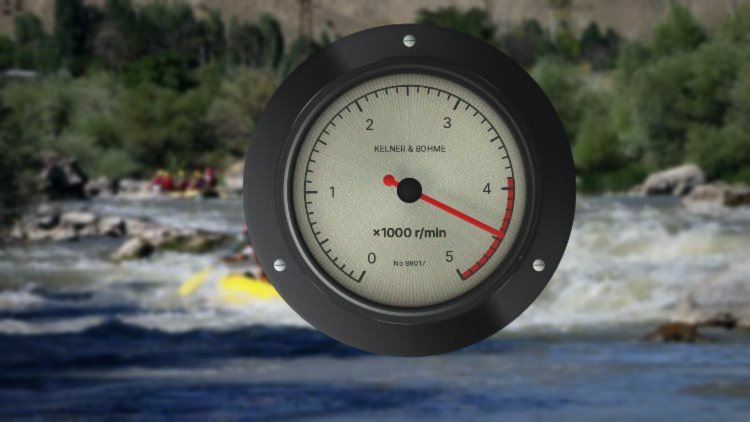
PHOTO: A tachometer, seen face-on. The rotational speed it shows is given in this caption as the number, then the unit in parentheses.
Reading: 4450 (rpm)
